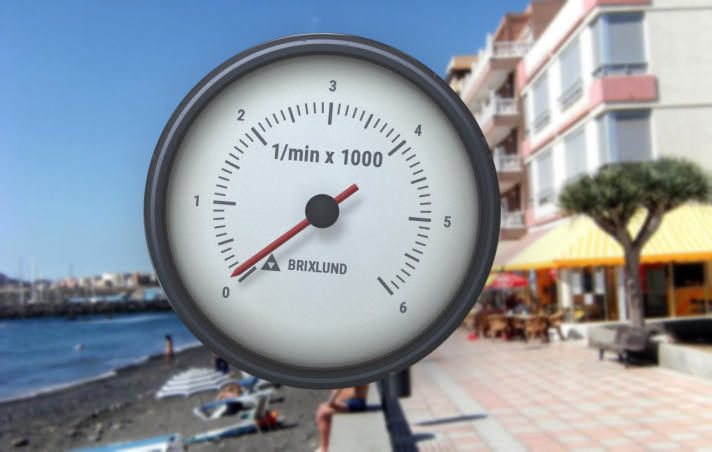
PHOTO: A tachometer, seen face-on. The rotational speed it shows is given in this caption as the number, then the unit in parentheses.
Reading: 100 (rpm)
